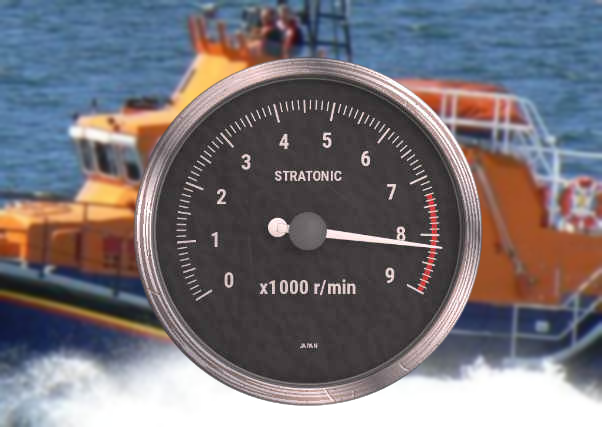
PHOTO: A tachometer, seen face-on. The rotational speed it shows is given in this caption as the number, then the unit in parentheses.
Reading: 8200 (rpm)
